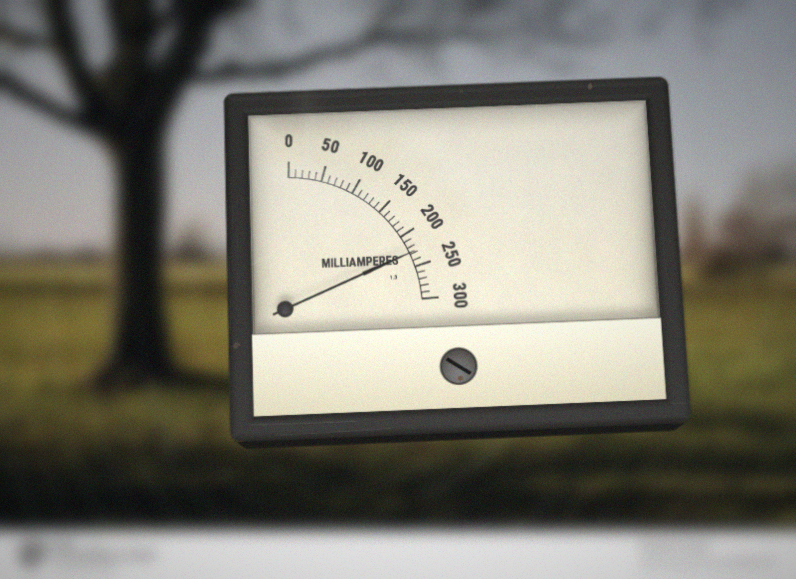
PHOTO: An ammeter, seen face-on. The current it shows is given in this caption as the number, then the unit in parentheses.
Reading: 230 (mA)
